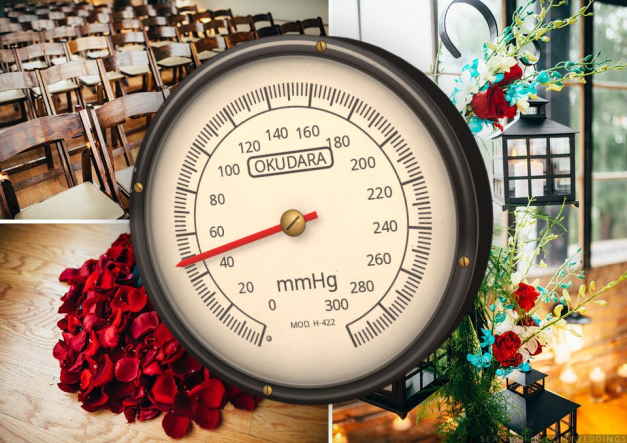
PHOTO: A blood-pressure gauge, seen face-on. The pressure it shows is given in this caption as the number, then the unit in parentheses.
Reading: 48 (mmHg)
